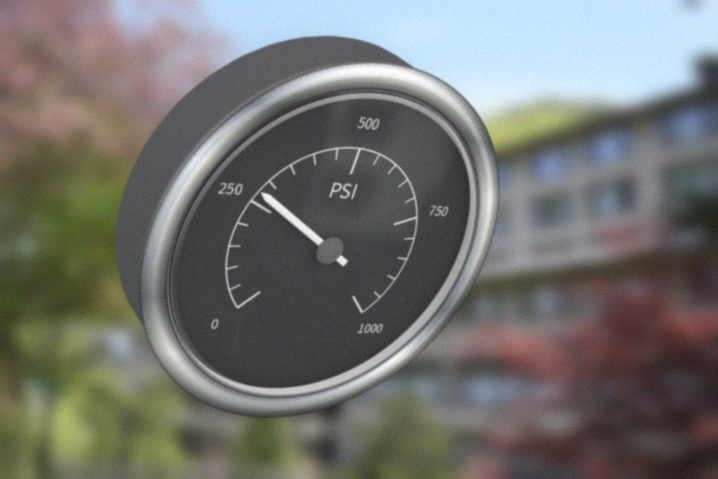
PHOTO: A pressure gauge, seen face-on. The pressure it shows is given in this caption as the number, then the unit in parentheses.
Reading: 275 (psi)
